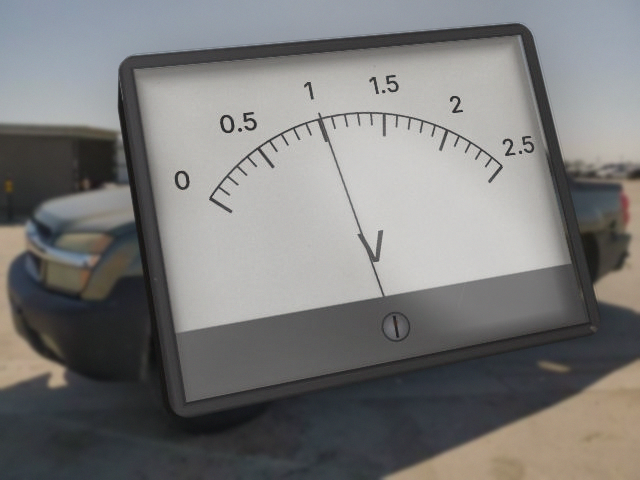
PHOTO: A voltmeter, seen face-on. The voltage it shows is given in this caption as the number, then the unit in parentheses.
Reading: 1 (V)
